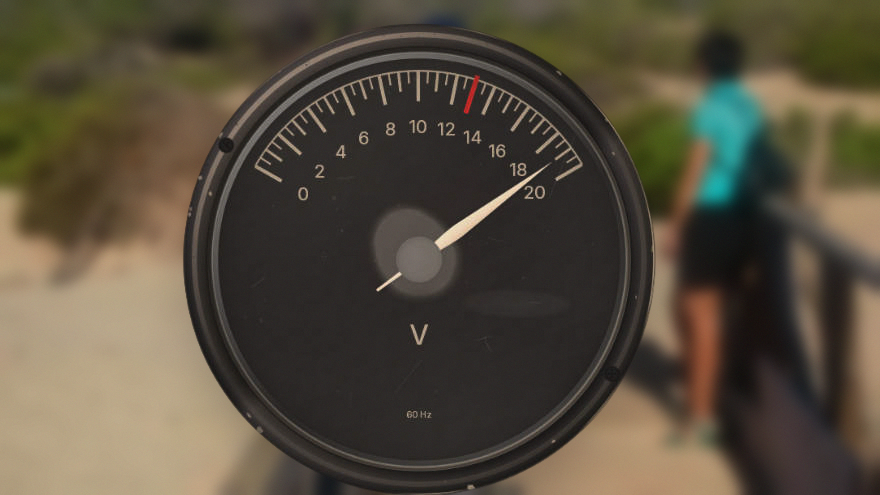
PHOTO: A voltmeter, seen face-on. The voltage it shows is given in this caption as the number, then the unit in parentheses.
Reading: 19 (V)
